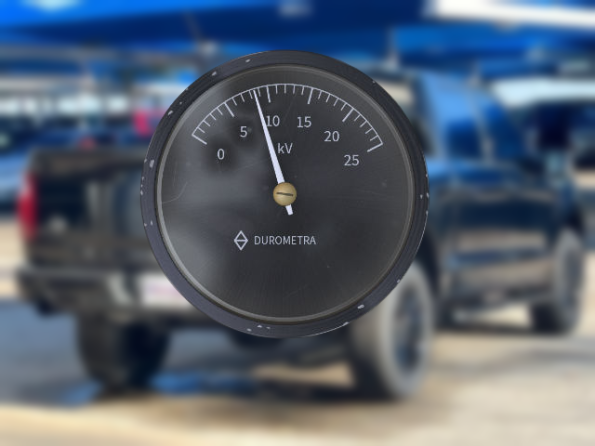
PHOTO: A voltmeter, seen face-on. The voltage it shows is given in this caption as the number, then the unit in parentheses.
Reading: 8.5 (kV)
